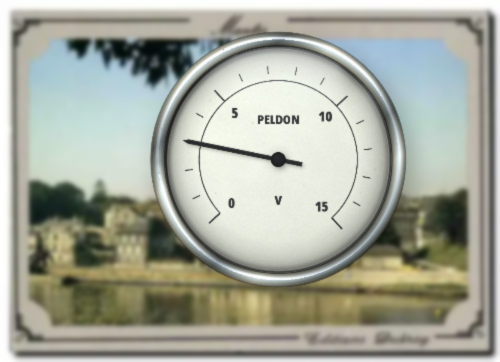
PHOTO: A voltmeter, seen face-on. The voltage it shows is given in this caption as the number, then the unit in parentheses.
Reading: 3 (V)
